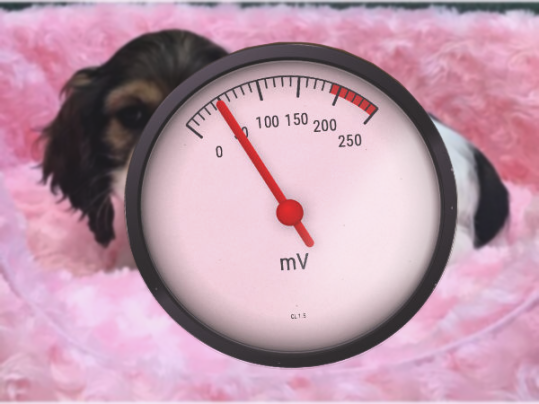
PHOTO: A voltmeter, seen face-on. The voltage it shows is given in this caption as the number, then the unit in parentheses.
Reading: 50 (mV)
